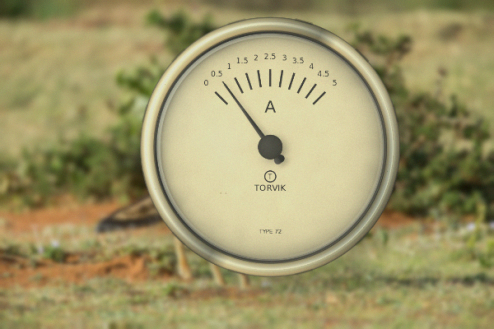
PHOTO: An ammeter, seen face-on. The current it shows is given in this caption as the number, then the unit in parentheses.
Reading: 0.5 (A)
